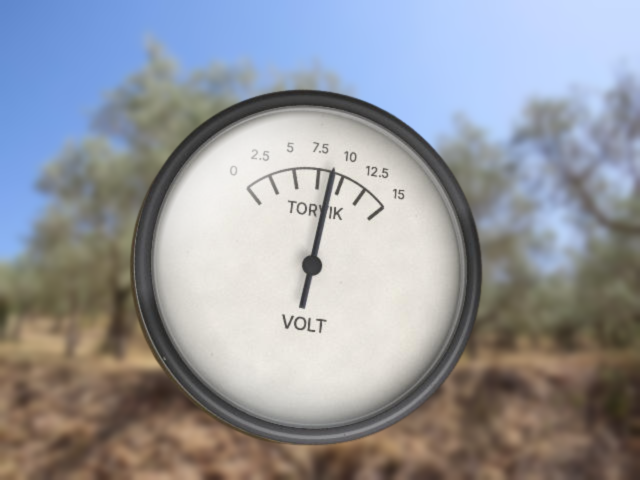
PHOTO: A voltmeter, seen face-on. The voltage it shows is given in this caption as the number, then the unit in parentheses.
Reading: 8.75 (V)
